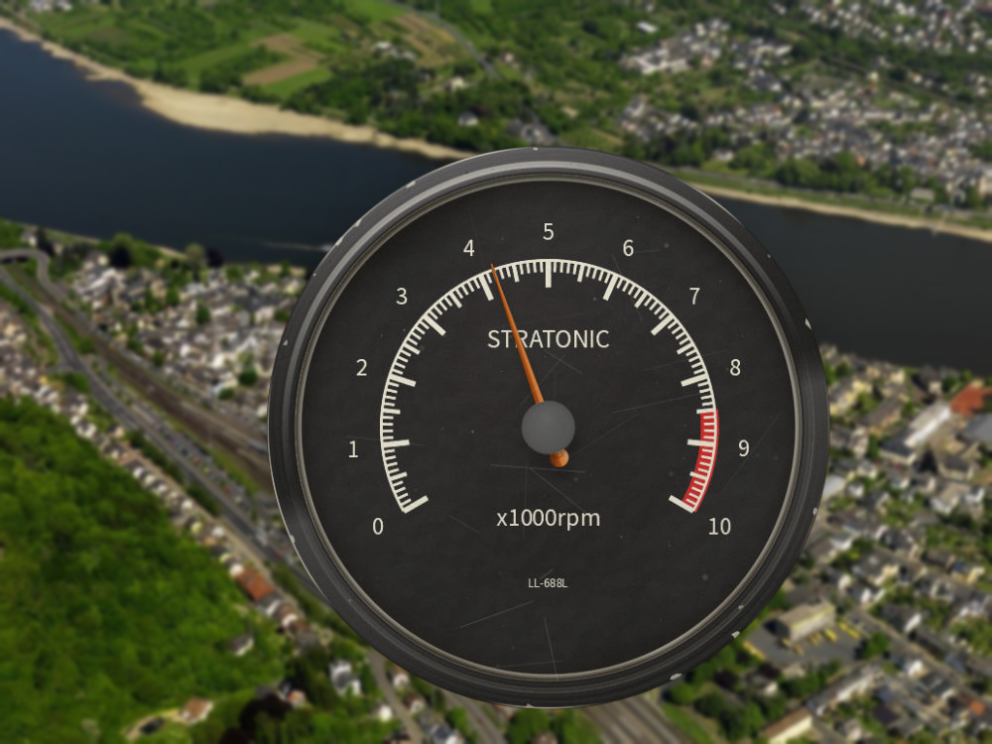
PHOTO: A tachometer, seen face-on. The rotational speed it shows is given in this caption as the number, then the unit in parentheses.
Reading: 4200 (rpm)
